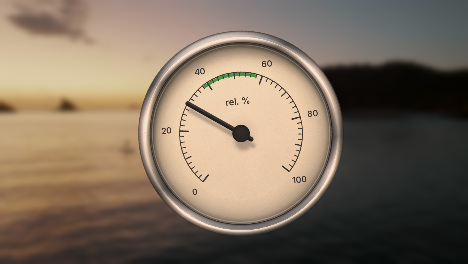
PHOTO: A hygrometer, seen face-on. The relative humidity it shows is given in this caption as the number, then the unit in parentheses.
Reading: 30 (%)
